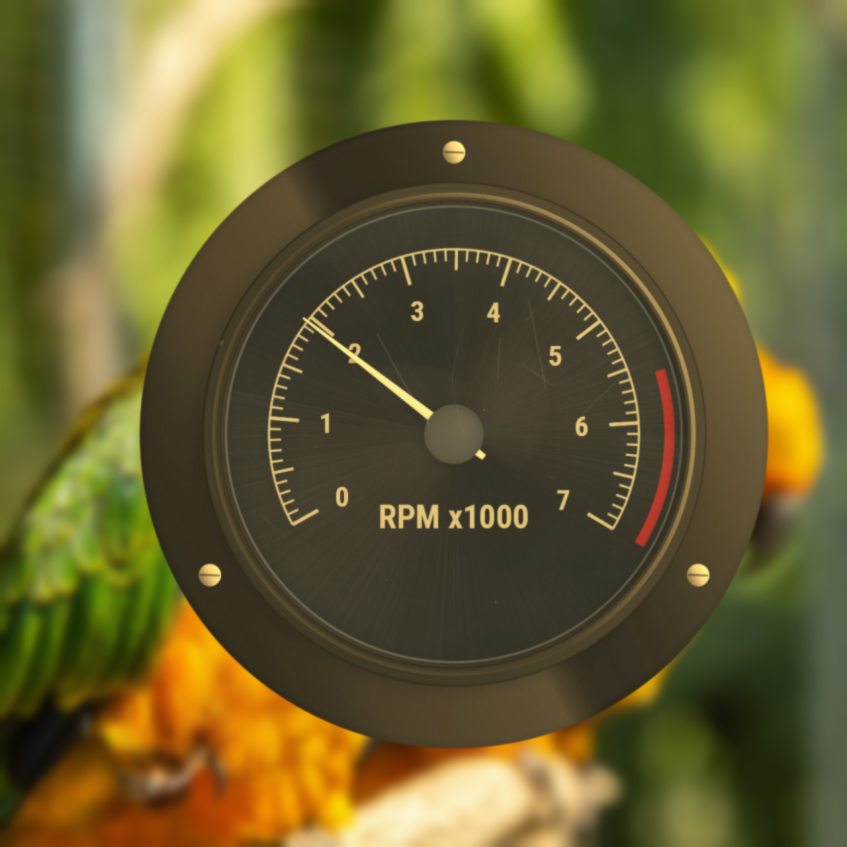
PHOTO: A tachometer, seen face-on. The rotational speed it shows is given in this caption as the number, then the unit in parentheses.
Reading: 1950 (rpm)
